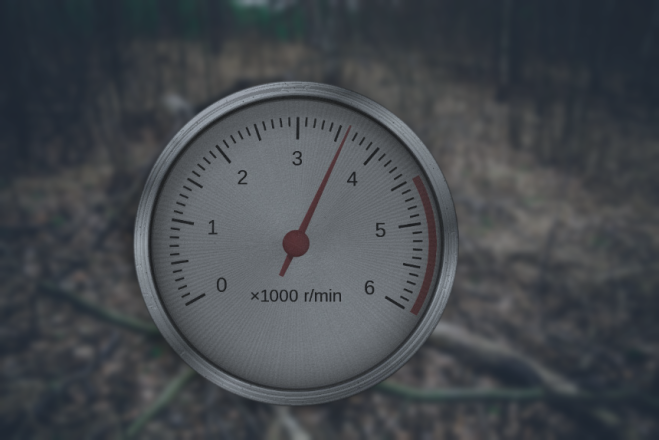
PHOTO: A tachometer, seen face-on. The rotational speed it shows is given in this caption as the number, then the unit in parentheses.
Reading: 3600 (rpm)
